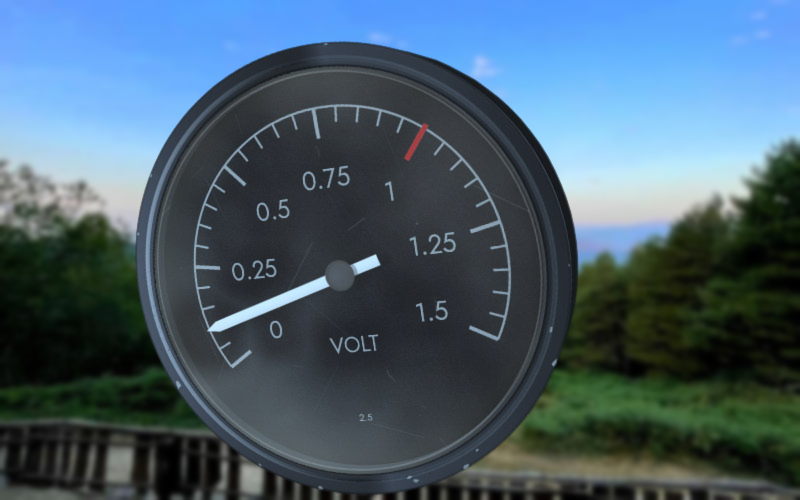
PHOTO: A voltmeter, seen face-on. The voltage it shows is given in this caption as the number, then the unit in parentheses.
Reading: 0.1 (V)
